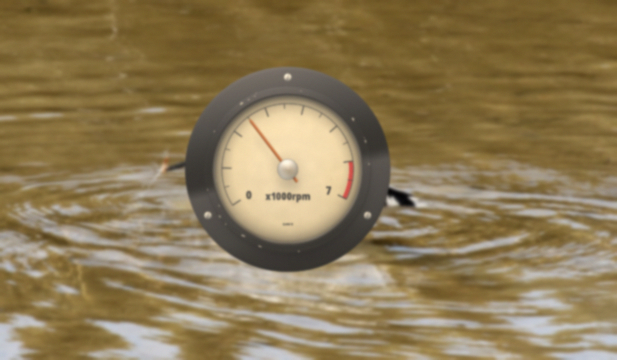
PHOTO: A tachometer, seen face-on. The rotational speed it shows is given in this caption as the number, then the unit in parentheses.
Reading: 2500 (rpm)
